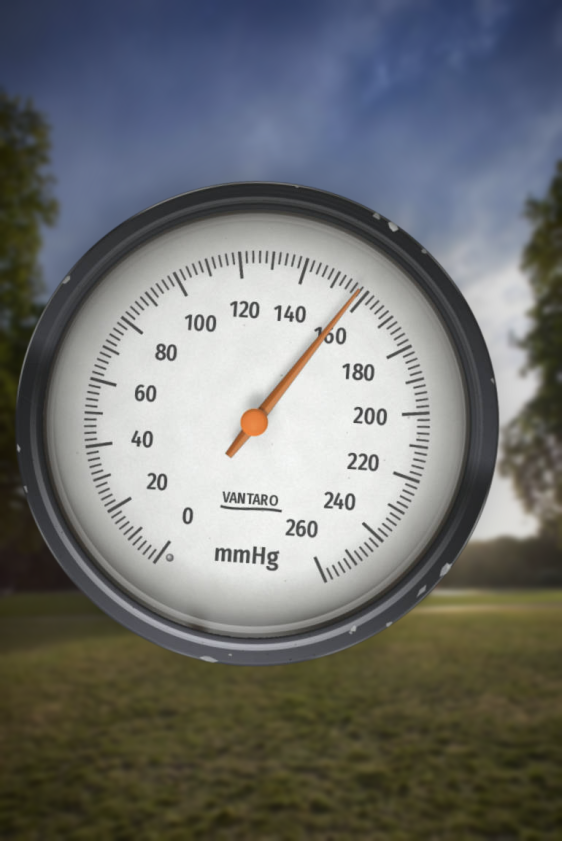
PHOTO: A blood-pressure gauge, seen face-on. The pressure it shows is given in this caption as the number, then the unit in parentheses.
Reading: 158 (mmHg)
